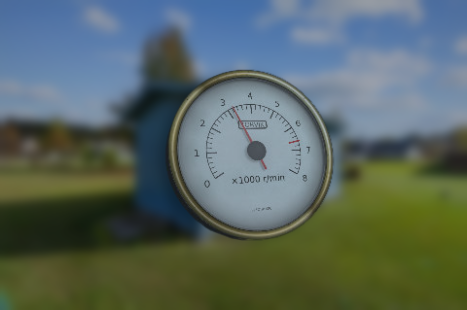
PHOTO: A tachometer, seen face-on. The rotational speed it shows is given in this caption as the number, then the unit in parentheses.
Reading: 3200 (rpm)
